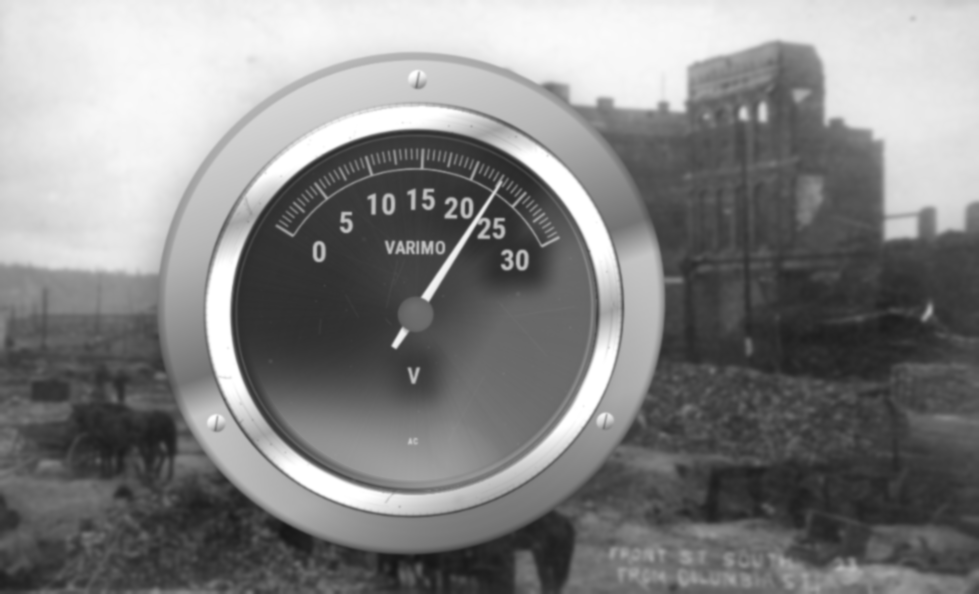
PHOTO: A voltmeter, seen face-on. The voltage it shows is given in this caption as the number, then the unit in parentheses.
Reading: 22.5 (V)
